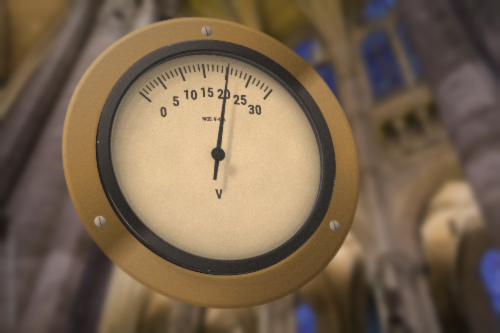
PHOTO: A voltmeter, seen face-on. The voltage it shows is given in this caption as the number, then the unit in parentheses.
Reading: 20 (V)
